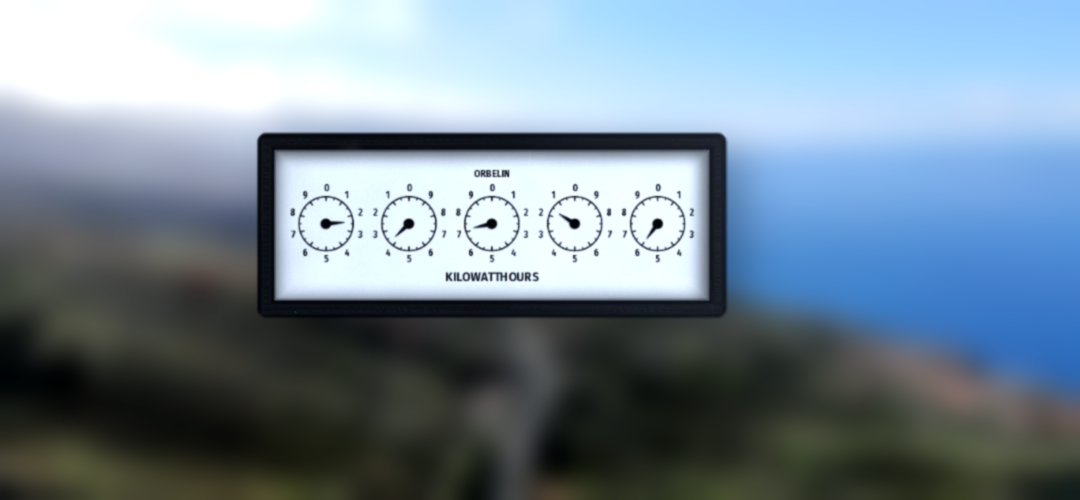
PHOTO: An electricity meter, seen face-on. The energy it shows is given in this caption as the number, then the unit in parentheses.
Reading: 23716 (kWh)
